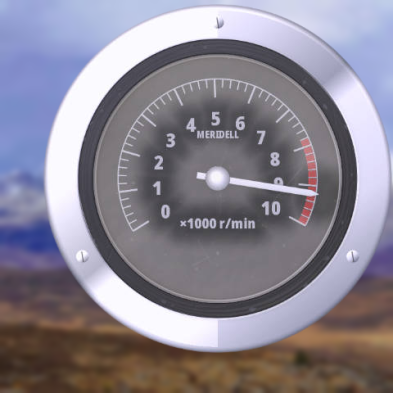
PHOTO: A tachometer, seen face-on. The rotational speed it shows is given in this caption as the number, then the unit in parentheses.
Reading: 9200 (rpm)
